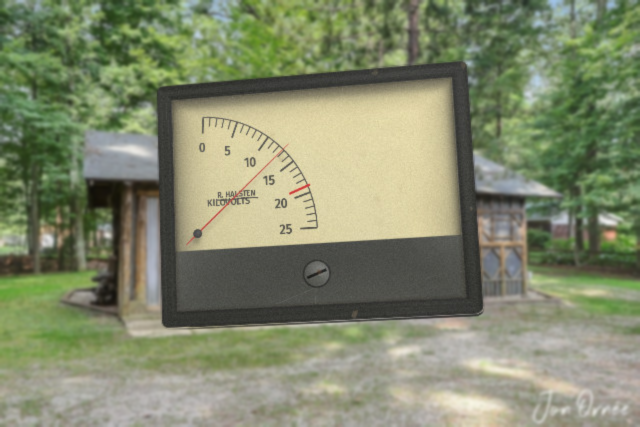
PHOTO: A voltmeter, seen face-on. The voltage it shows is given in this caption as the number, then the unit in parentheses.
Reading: 13 (kV)
